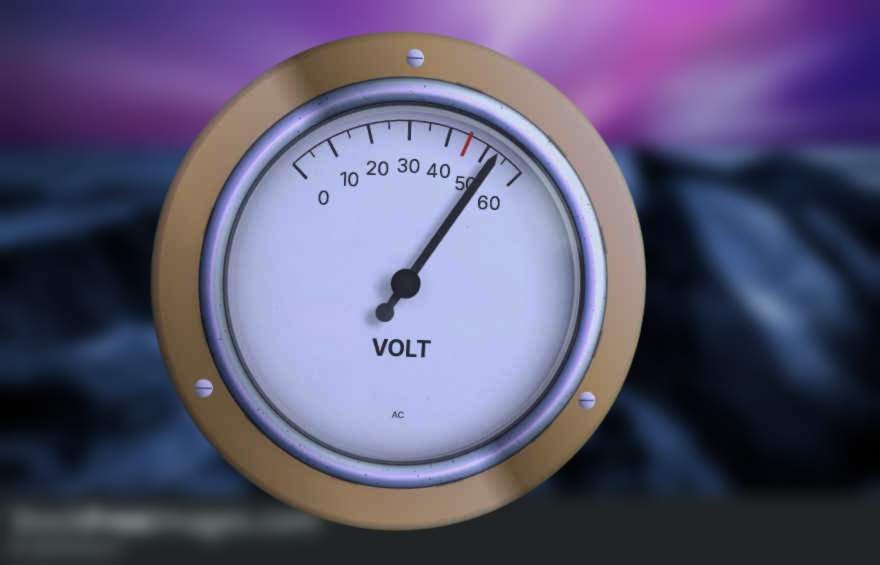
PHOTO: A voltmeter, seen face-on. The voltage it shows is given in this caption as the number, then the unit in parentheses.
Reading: 52.5 (V)
